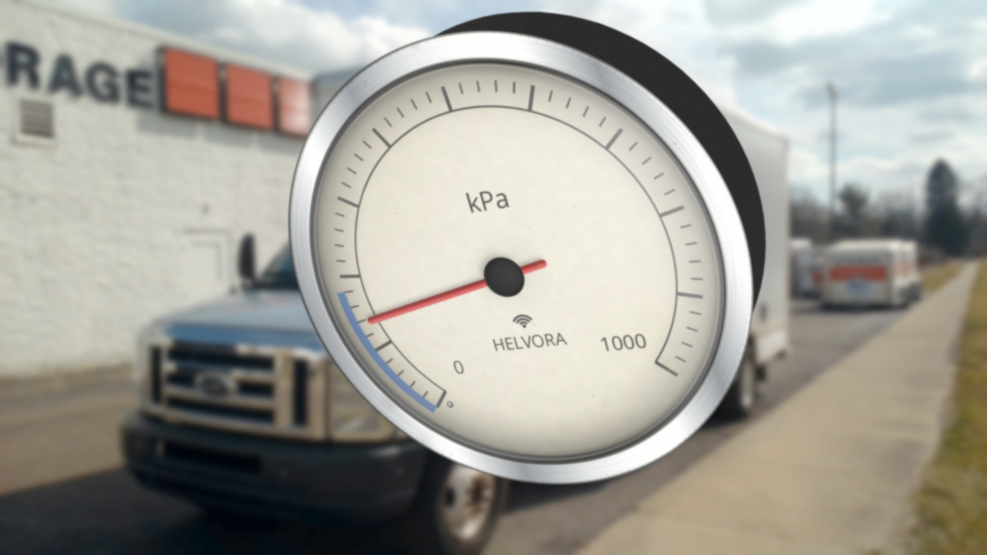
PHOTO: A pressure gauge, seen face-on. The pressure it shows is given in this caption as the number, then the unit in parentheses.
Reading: 140 (kPa)
